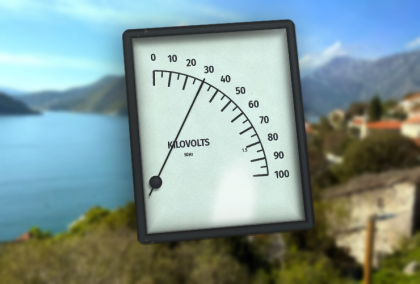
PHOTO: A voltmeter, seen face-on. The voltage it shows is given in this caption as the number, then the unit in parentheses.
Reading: 30 (kV)
